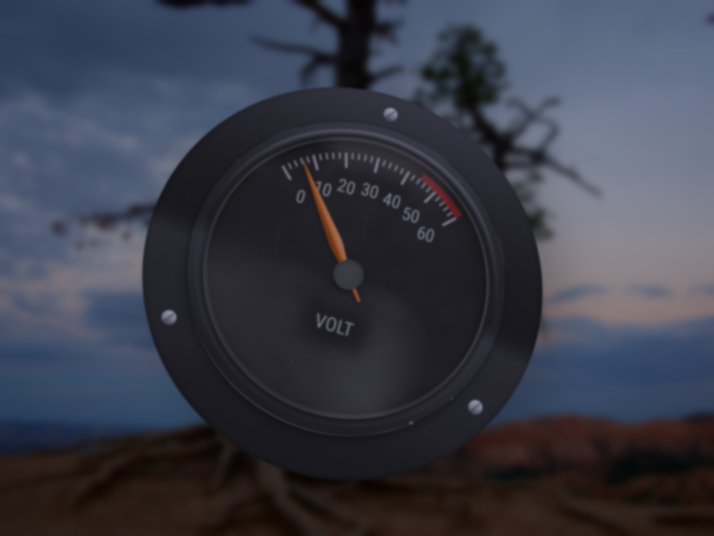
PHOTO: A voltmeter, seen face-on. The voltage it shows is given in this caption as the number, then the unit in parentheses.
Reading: 6 (V)
